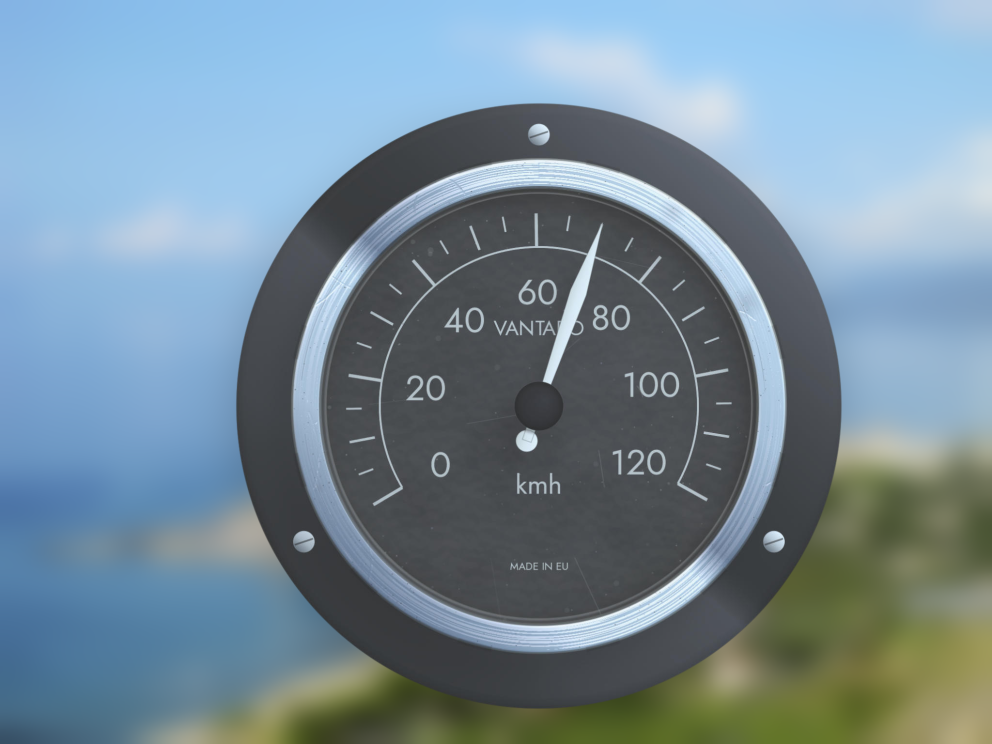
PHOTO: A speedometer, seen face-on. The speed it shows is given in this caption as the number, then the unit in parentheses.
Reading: 70 (km/h)
